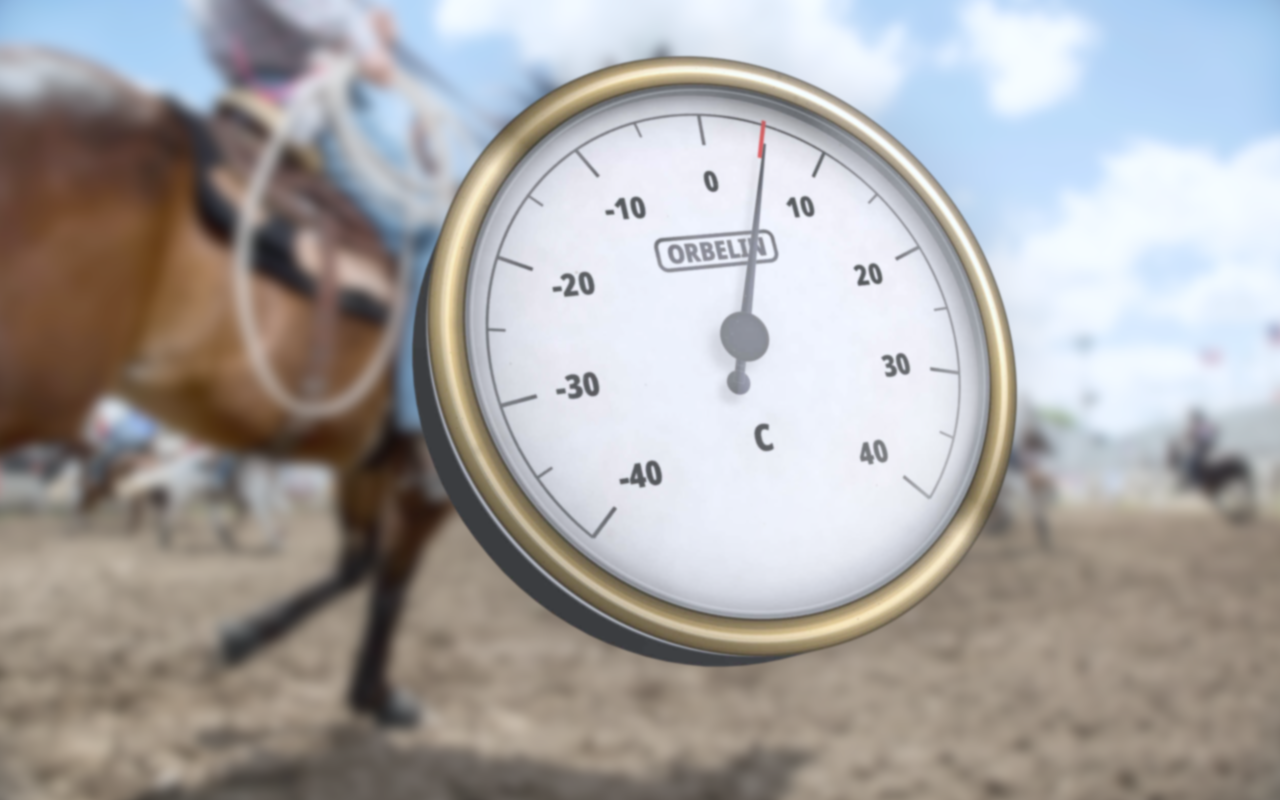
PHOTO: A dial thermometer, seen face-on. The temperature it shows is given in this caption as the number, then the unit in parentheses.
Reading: 5 (°C)
